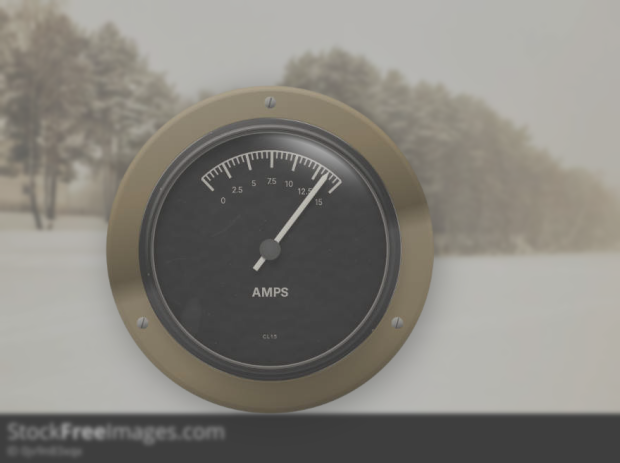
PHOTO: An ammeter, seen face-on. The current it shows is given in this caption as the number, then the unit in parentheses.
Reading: 13.5 (A)
